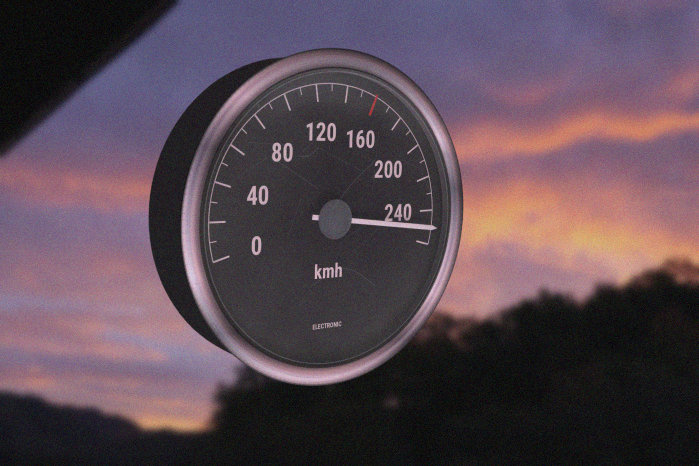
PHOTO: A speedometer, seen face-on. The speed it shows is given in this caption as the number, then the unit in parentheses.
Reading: 250 (km/h)
